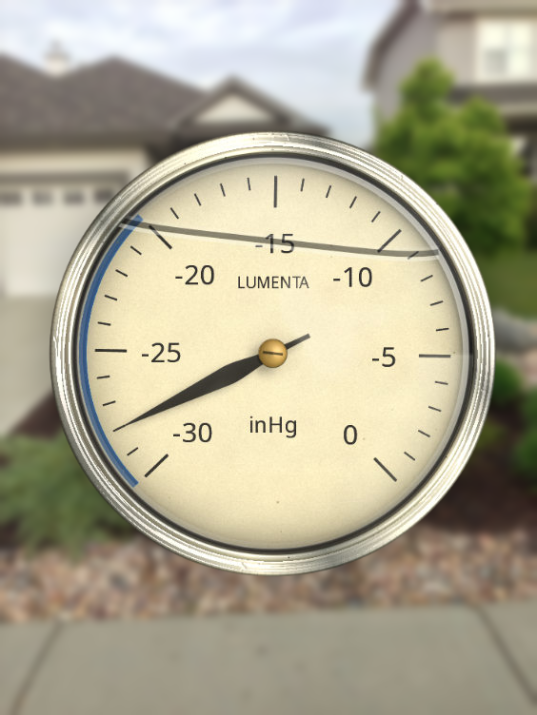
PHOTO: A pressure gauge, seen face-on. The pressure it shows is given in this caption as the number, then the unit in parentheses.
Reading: -28 (inHg)
